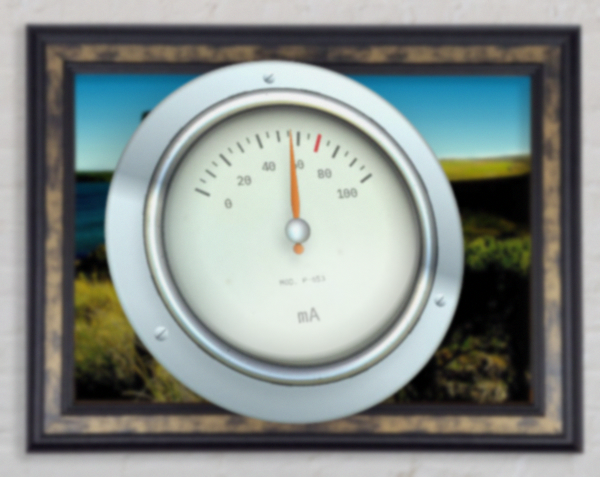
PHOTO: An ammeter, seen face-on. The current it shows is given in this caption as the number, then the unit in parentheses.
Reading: 55 (mA)
